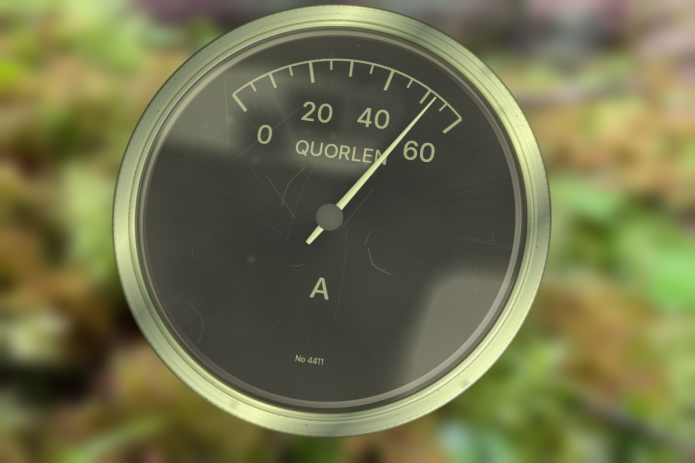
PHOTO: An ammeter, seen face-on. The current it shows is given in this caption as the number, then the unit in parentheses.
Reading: 52.5 (A)
